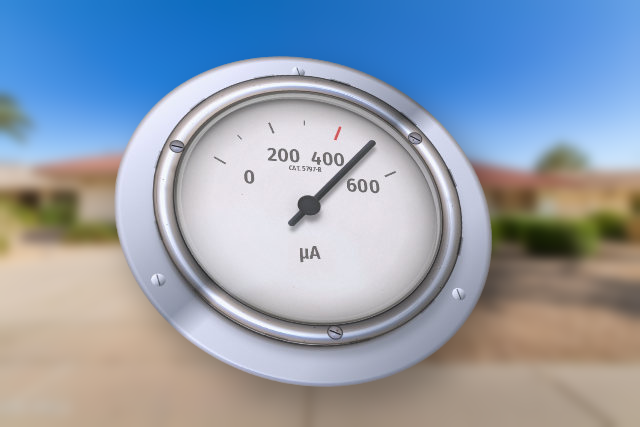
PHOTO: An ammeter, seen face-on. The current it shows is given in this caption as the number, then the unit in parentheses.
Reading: 500 (µA)
